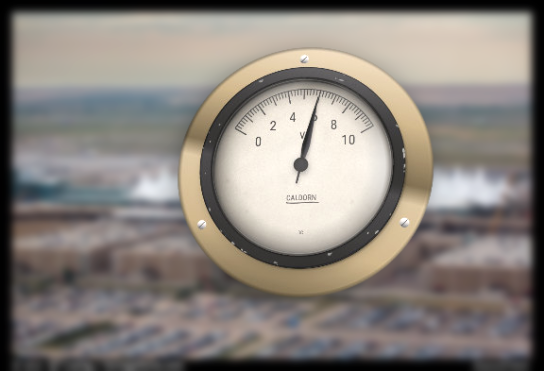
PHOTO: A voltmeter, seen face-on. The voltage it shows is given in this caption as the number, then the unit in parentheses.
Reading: 6 (V)
